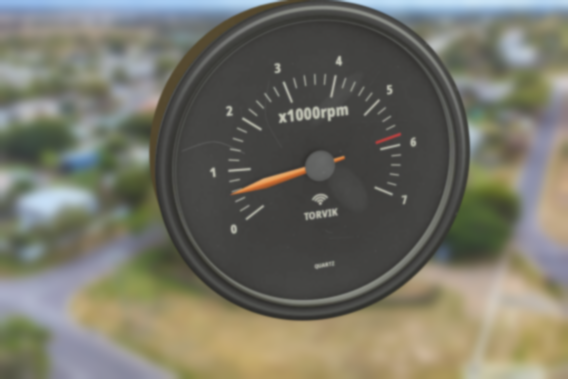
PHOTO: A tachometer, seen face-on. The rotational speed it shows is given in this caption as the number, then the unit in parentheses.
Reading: 600 (rpm)
